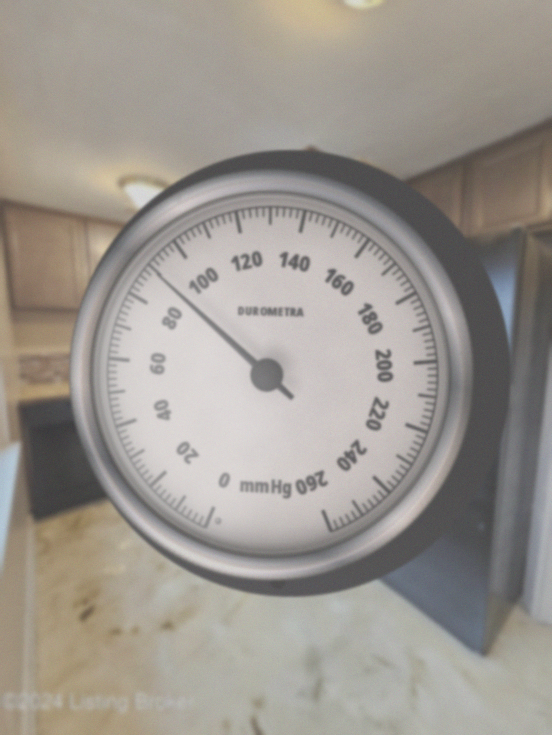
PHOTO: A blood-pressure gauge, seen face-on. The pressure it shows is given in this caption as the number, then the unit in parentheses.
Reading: 90 (mmHg)
